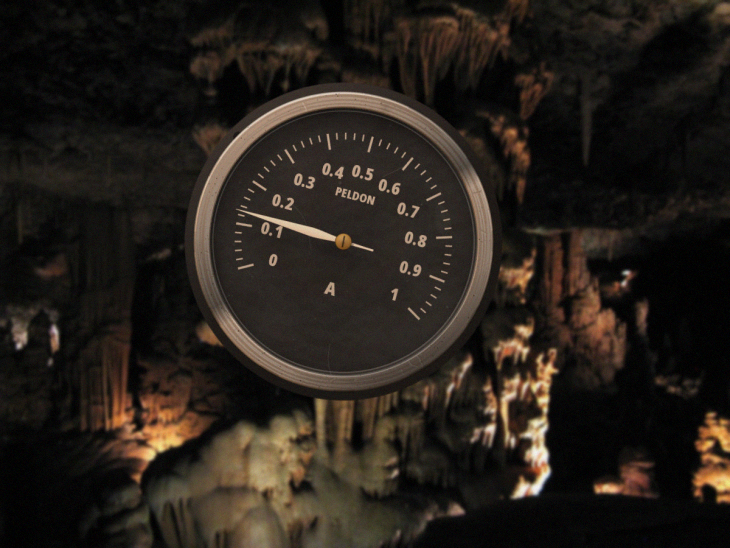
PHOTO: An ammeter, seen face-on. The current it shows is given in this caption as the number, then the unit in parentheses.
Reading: 0.13 (A)
